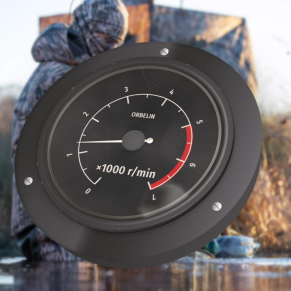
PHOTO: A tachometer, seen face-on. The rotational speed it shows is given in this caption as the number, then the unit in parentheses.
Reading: 1250 (rpm)
